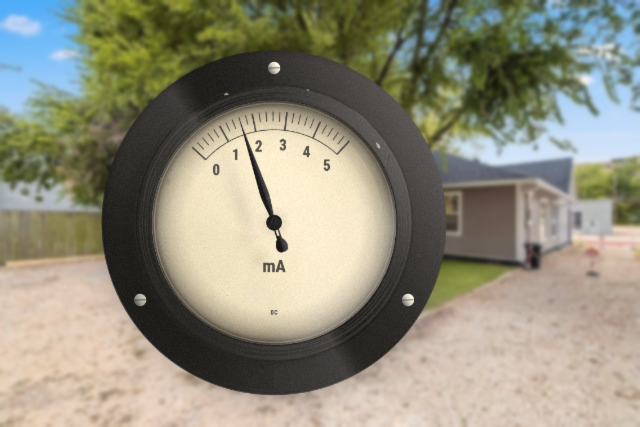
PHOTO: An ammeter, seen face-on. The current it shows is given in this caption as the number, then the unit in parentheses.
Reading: 1.6 (mA)
